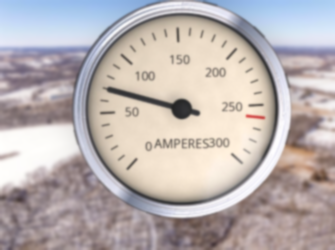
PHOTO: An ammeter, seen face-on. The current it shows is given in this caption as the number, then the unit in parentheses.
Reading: 70 (A)
